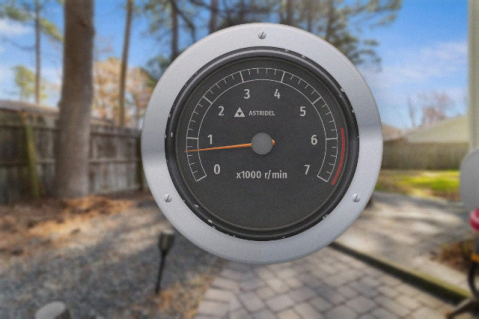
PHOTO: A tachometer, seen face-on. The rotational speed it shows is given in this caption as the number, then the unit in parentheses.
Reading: 700 (rpm)
